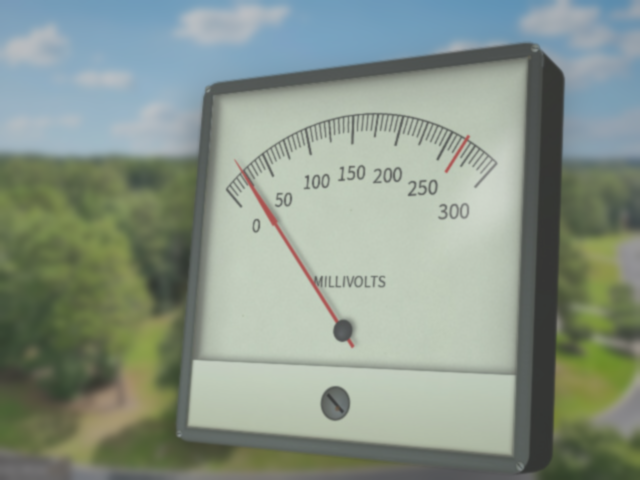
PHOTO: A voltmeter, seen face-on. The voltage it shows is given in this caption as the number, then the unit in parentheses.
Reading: 25 (mV)
